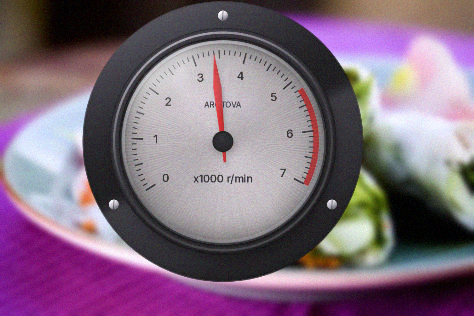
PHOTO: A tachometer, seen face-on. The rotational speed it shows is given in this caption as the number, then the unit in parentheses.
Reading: 3400 (rpm)
